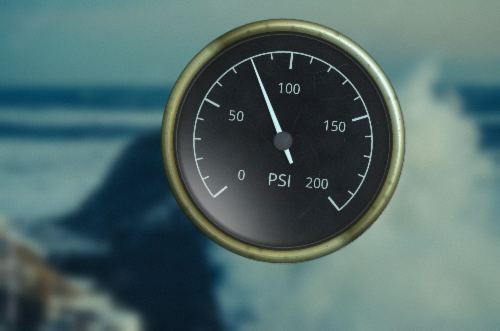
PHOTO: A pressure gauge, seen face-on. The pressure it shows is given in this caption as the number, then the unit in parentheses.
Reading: 80 (psi)
